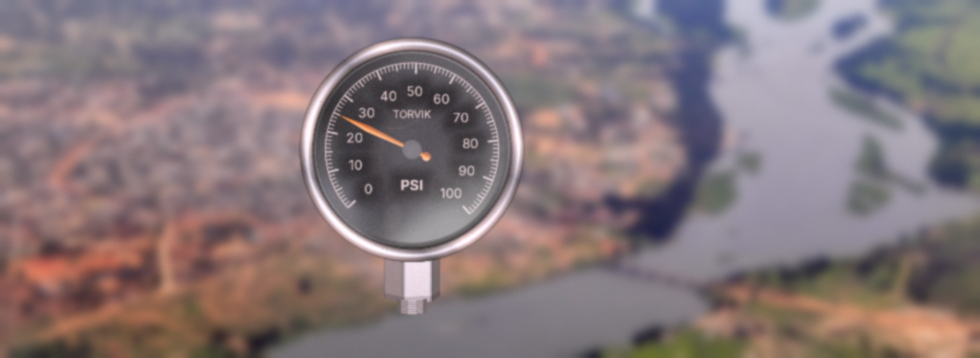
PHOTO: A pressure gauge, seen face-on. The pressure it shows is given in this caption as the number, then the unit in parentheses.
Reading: 25 (psi)
